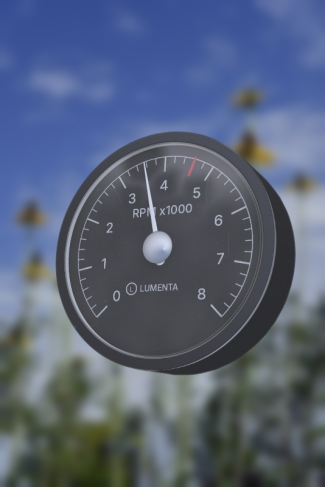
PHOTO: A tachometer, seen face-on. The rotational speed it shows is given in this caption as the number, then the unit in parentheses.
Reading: 3600 (rpm)
